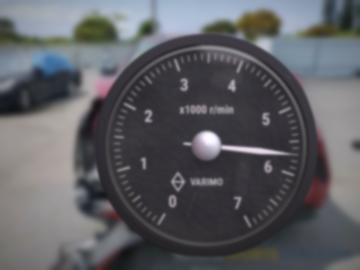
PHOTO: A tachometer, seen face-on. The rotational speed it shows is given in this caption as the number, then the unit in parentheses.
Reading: 5700 (rpm)
